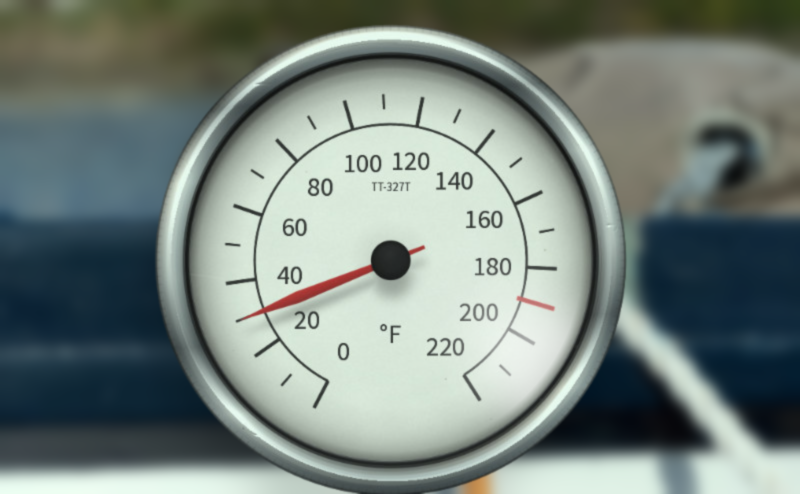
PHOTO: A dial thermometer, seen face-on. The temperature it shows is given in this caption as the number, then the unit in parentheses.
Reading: 30 (°F)
